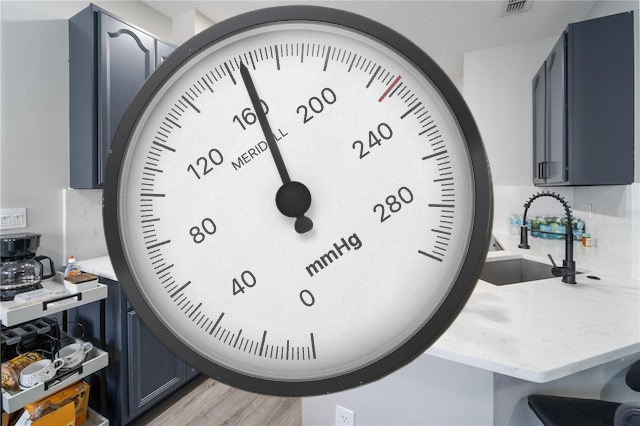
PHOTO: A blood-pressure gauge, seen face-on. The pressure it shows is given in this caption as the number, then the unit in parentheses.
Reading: 166 (mmHg)
